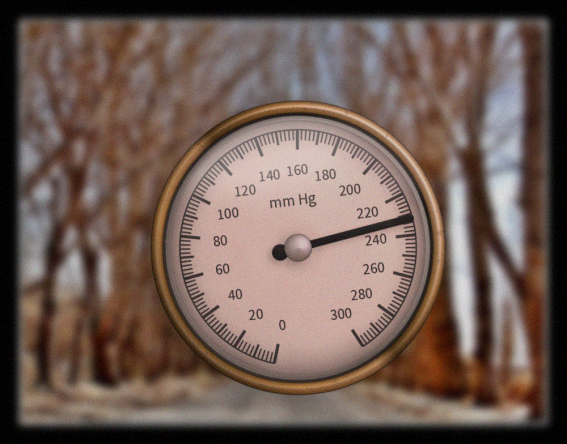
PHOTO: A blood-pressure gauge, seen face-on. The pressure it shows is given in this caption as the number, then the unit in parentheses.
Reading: 232 (mmHg)
